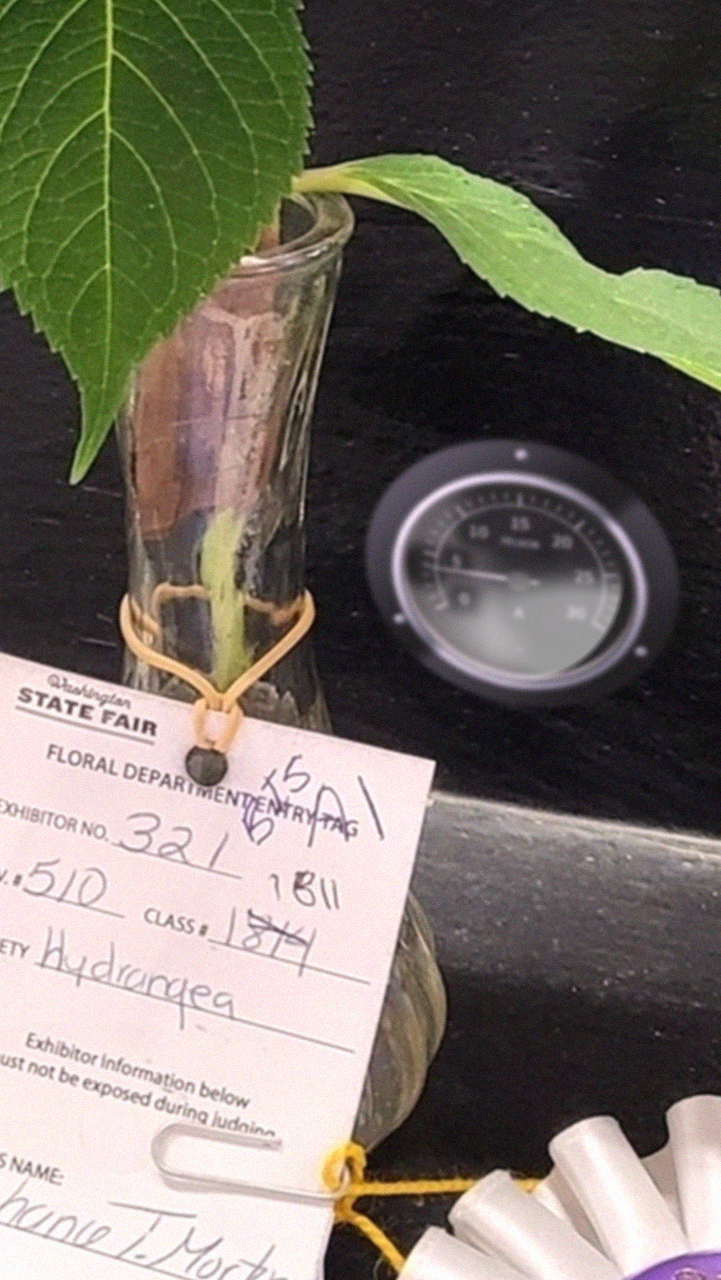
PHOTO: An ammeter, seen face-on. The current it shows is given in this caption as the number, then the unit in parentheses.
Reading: 4 (A)
